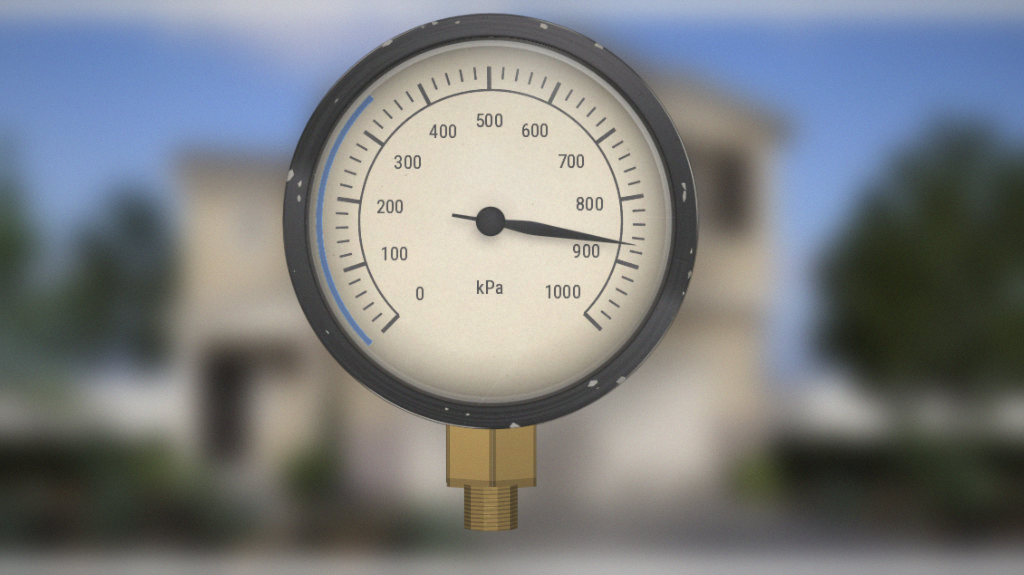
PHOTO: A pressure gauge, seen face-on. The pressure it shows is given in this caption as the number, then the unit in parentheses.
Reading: 870 (kPa)
